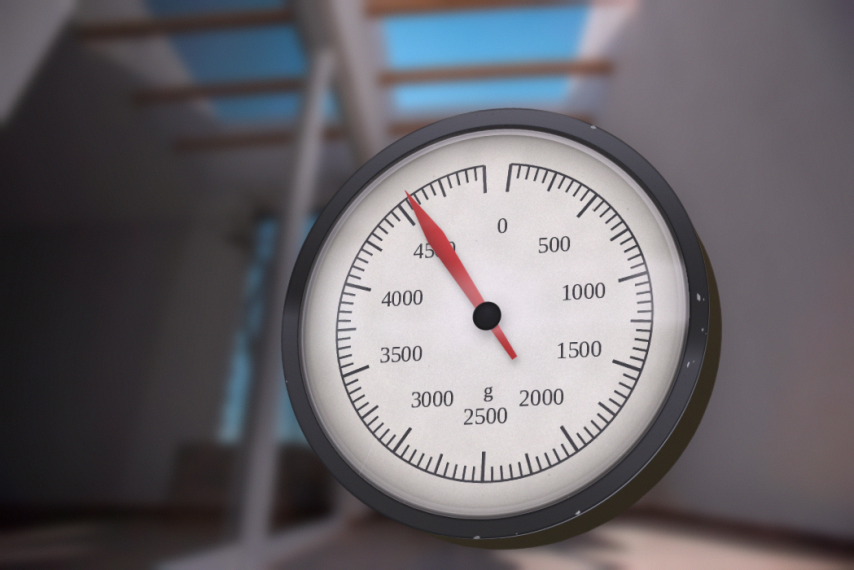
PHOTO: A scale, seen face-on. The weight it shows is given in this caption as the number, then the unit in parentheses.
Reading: 4575 (g)
